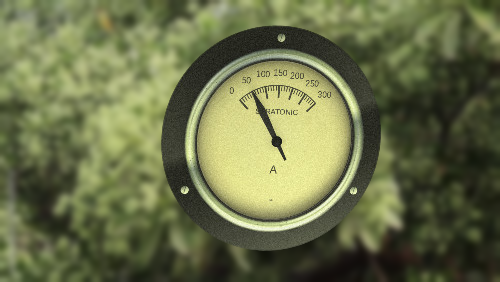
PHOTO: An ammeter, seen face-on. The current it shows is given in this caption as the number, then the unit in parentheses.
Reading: 50 (A)
